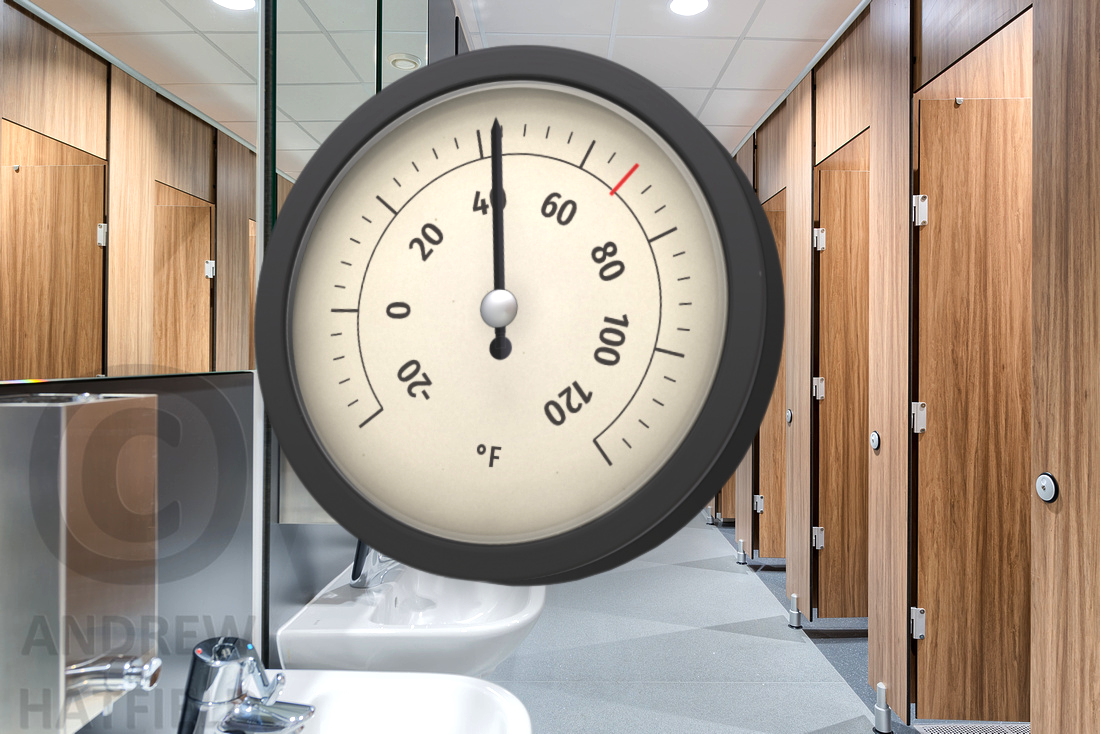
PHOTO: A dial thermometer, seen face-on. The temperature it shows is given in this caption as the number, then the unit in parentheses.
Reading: 44 (°F)
